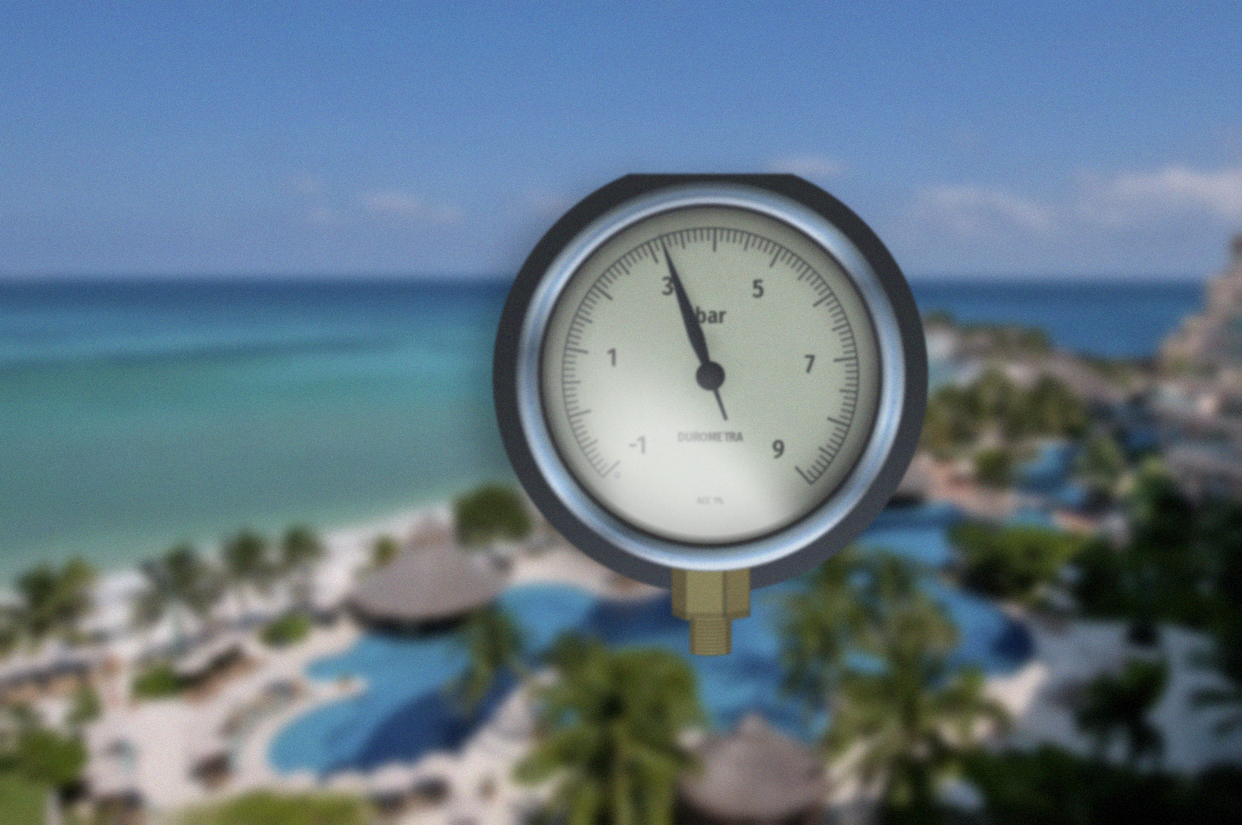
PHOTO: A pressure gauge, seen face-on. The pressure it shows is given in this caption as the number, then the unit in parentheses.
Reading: 3.2 (bar)
